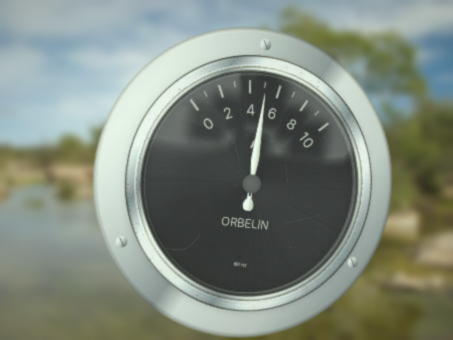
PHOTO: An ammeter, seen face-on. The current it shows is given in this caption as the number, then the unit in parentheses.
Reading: 5 (A)
